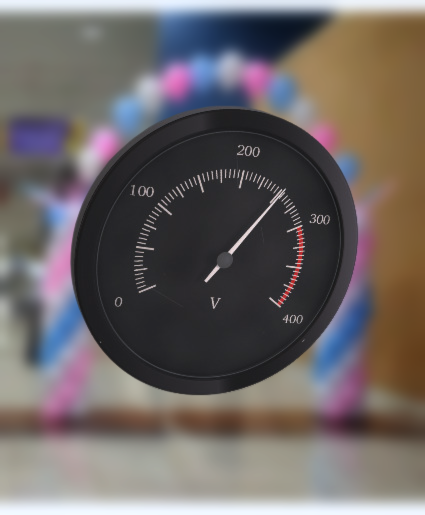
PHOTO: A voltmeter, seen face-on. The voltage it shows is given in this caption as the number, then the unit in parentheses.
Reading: 250 (V)
